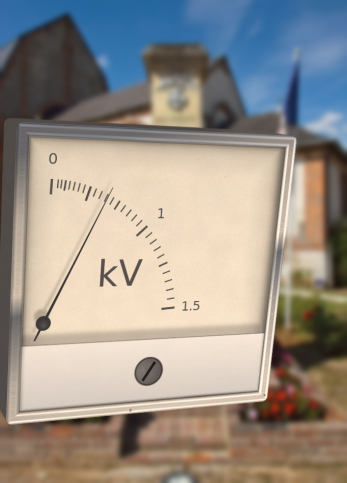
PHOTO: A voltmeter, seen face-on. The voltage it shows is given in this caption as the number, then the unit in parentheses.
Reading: 0.65 (kV)
